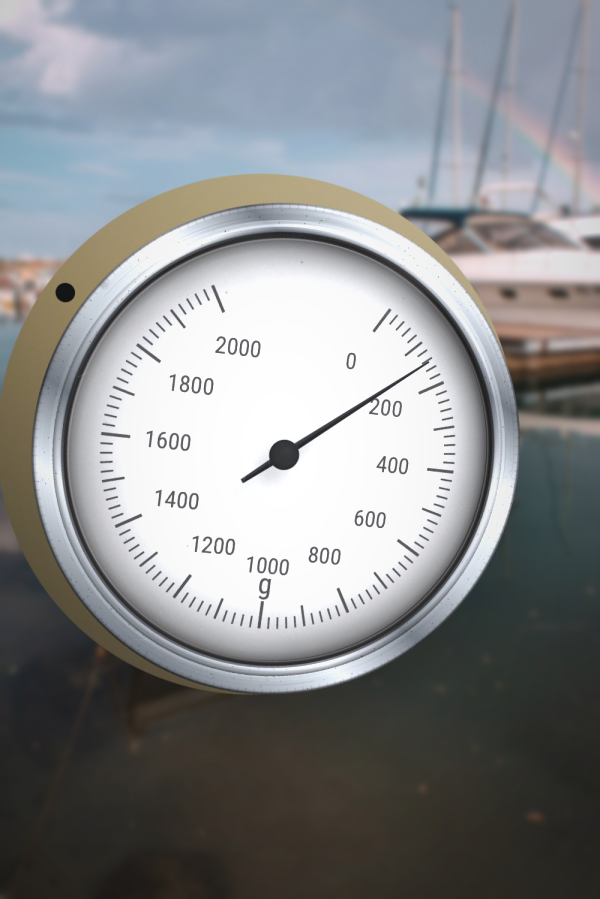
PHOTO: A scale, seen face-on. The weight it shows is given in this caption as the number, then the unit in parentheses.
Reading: 140 (g)
